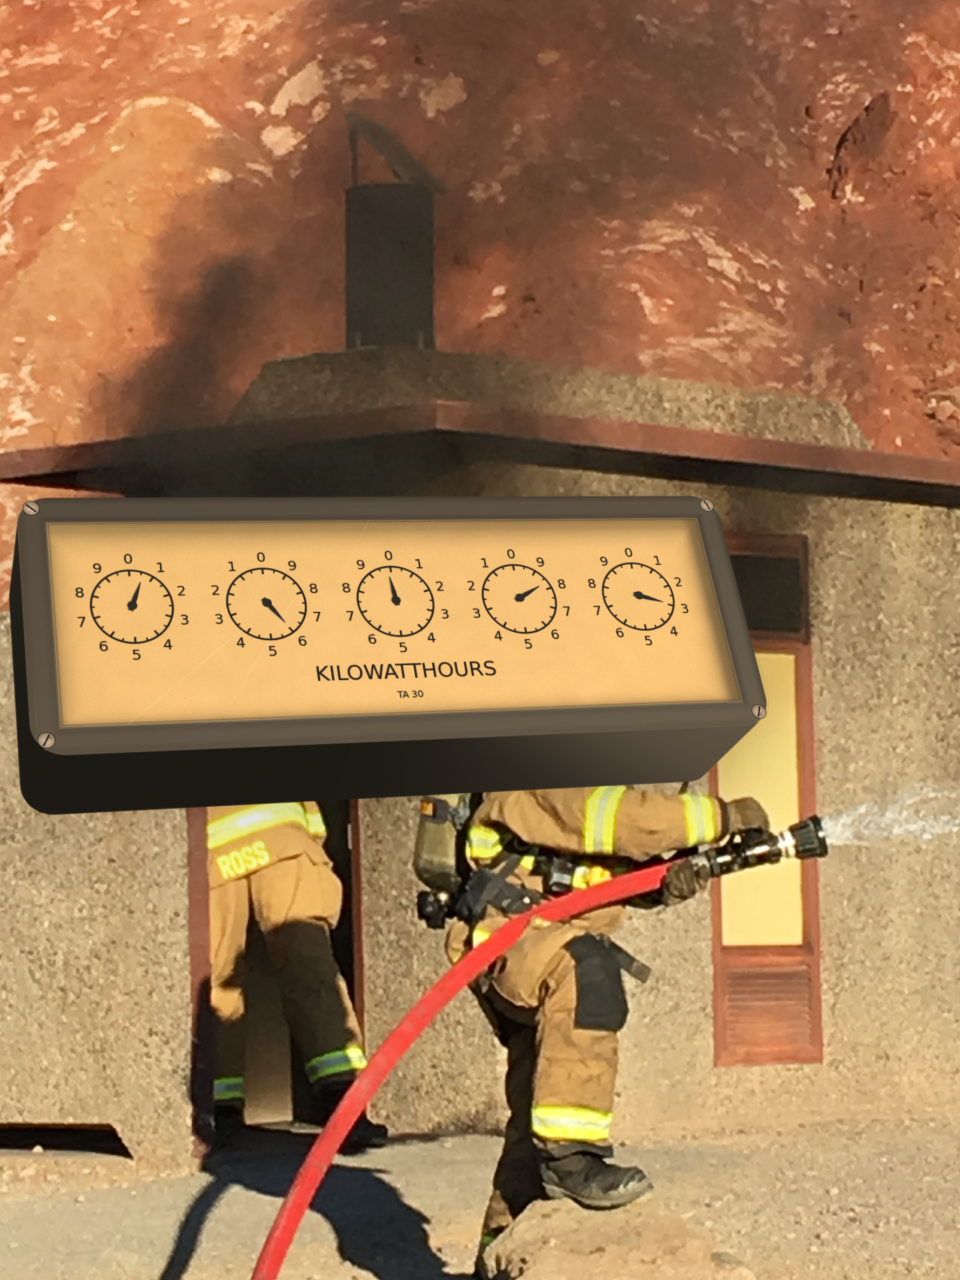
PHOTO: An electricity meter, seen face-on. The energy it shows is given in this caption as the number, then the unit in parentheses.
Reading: 5983 (kWh)
